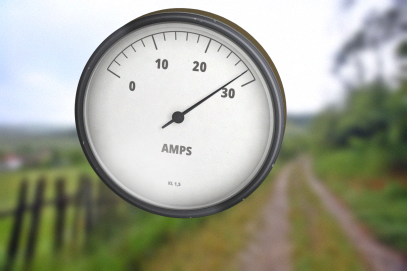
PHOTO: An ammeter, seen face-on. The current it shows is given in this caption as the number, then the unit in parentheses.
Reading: 28 (A)
